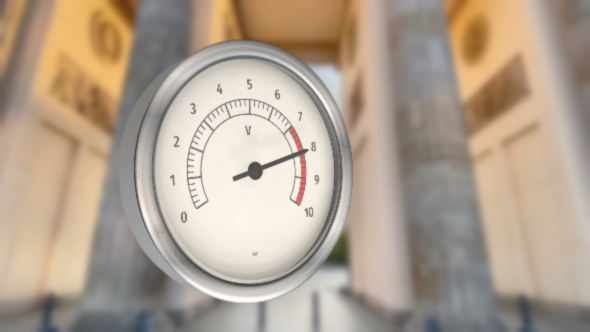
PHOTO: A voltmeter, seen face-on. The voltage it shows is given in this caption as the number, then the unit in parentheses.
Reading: 8 (V)
